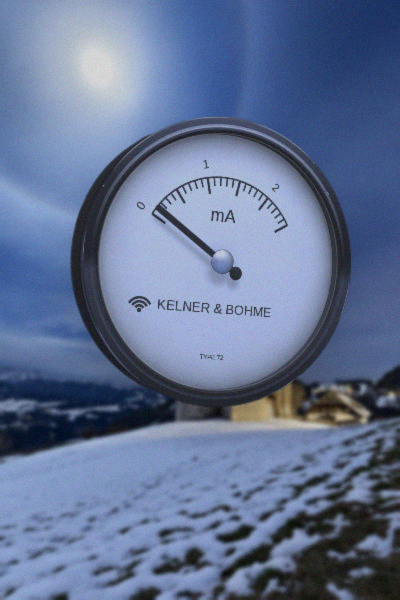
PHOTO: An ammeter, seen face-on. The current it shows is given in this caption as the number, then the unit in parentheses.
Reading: 0.1 (mA)
